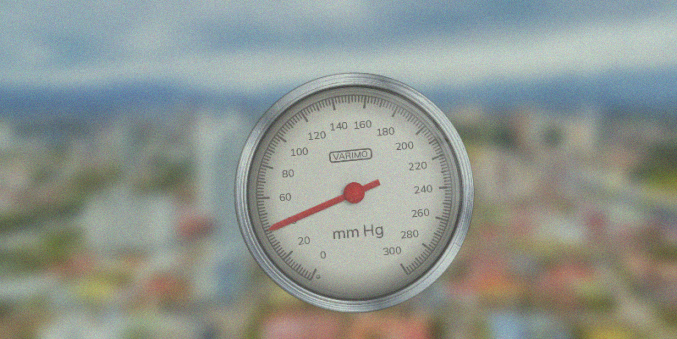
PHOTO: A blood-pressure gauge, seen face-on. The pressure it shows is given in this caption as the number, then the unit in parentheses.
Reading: 40 (mmHg)
